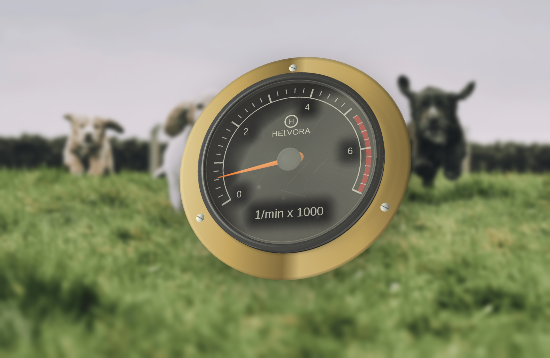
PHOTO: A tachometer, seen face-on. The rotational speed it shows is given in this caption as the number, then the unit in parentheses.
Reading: 600 (rpm)
